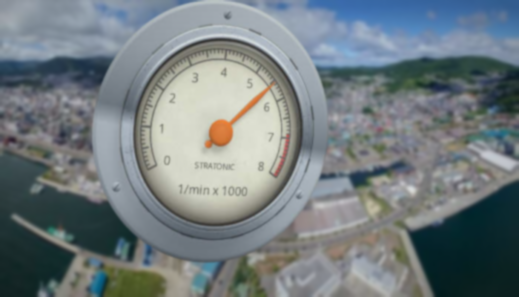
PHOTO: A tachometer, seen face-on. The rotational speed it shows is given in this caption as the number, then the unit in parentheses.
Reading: 5500 (rpm)
